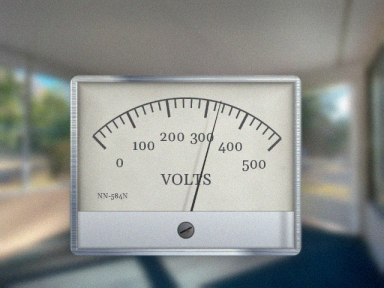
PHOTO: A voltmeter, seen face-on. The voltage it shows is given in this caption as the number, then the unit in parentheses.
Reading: 330 (V)
